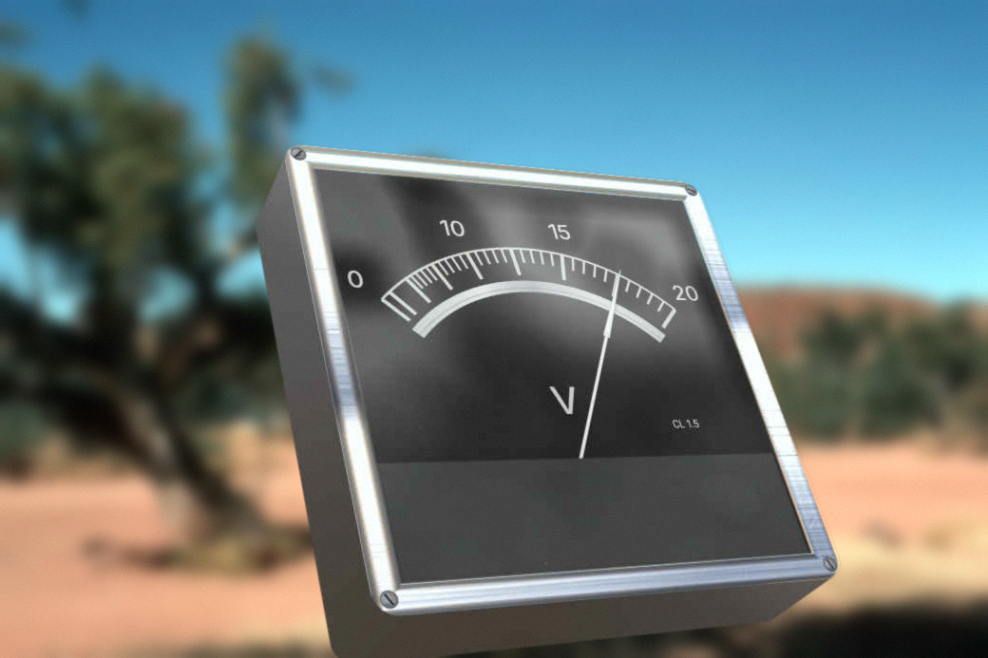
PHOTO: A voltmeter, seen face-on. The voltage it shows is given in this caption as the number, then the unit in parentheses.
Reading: 17.5 (V)
